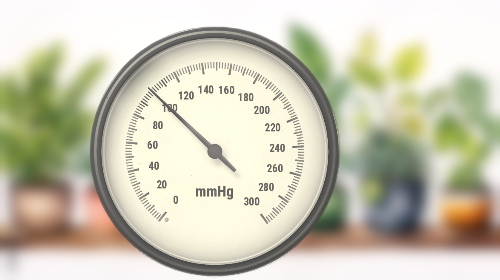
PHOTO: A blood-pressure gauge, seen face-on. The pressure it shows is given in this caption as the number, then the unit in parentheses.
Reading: 100 (mmHg)
